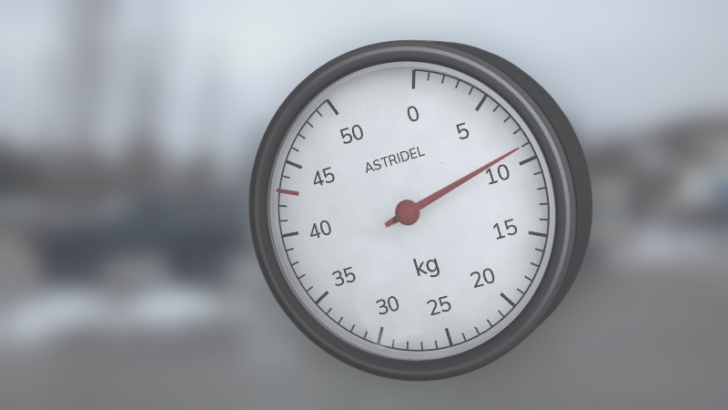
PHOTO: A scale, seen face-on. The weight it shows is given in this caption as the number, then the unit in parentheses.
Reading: 9 (kg)
